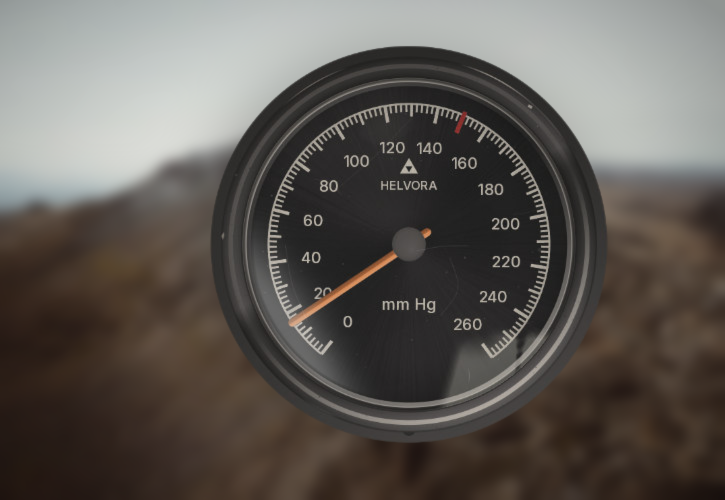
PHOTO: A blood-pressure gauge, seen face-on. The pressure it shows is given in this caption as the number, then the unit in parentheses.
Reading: 16 (mmHg)
